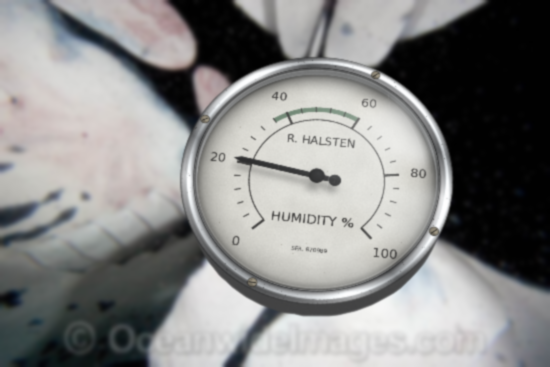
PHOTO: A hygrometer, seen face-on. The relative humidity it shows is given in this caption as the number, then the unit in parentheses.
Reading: 20 (%)
